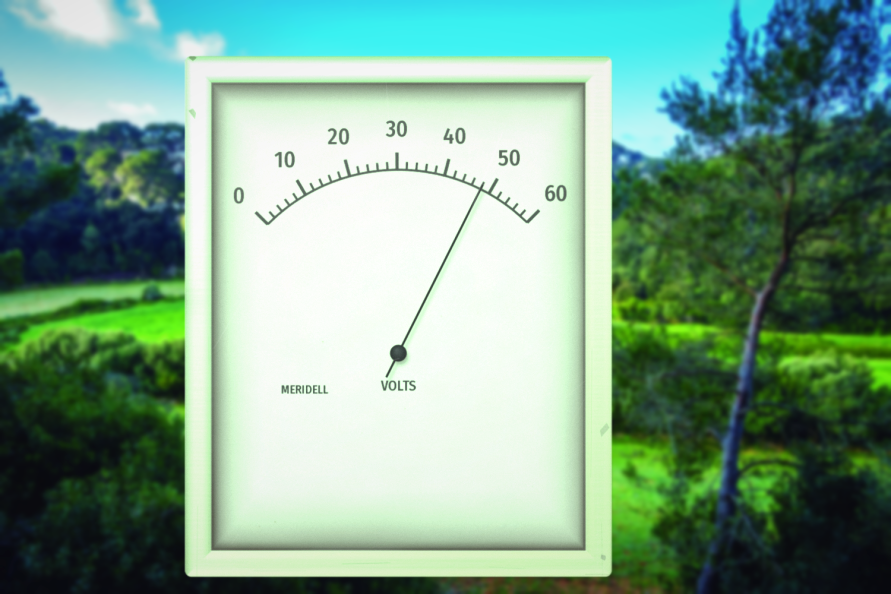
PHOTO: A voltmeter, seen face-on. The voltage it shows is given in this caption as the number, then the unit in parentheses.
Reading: 48 (V)
